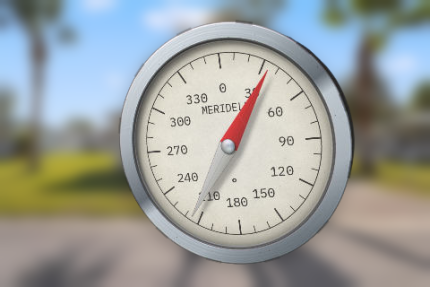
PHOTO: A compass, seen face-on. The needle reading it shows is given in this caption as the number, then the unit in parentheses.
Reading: 35 (°)
